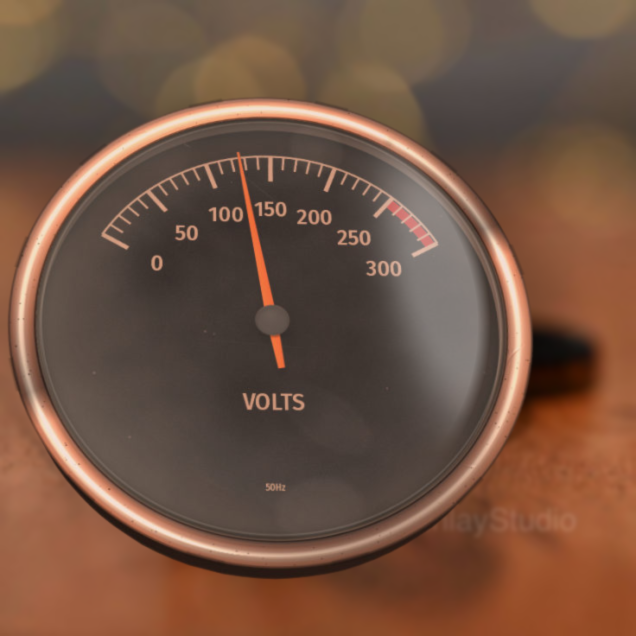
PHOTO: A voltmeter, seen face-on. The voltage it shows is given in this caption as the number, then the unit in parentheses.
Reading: 125 (V)
